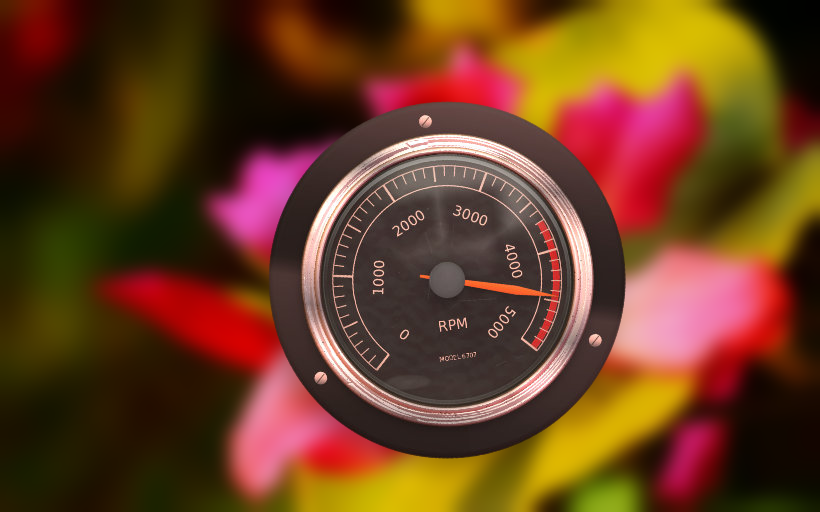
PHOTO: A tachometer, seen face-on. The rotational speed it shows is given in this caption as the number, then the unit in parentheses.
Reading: 4450 (rpm)
